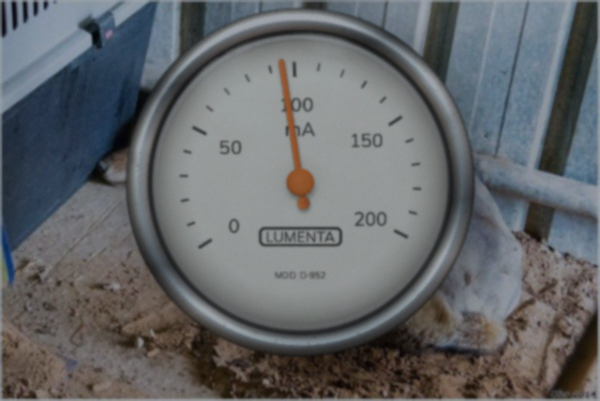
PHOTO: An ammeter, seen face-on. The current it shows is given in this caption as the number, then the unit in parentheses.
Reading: 95 (mA)
